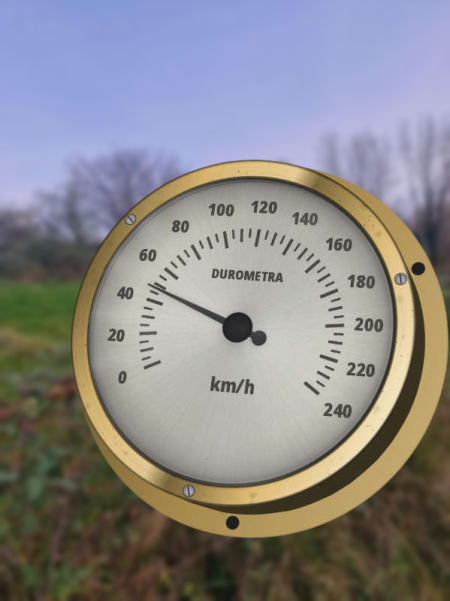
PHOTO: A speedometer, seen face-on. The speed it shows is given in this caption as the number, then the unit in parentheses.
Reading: 47.5 (km/h)
